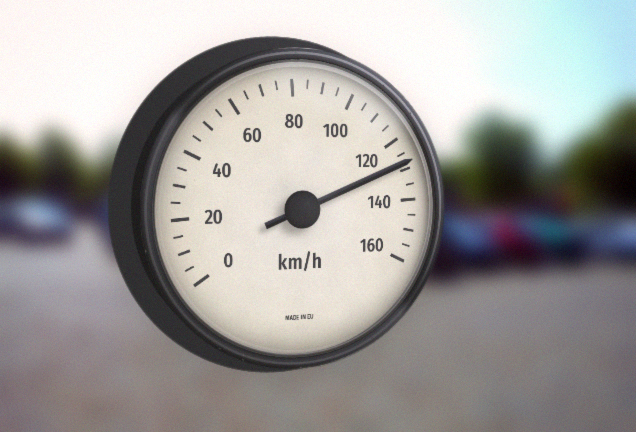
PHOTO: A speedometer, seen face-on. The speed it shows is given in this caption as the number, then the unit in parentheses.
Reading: 127.5 (km/h)
